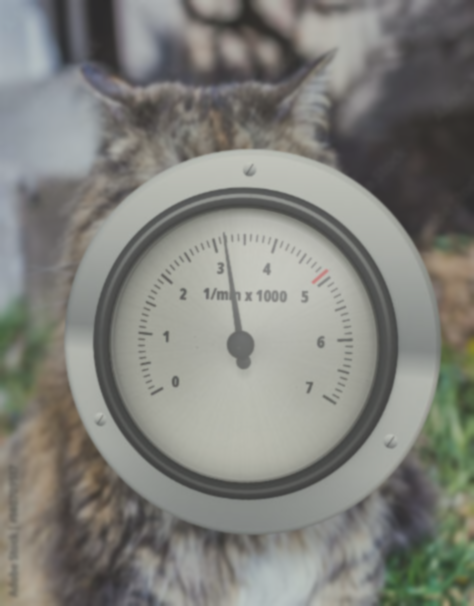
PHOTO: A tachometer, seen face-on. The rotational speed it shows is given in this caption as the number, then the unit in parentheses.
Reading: 3200 (rpm)
